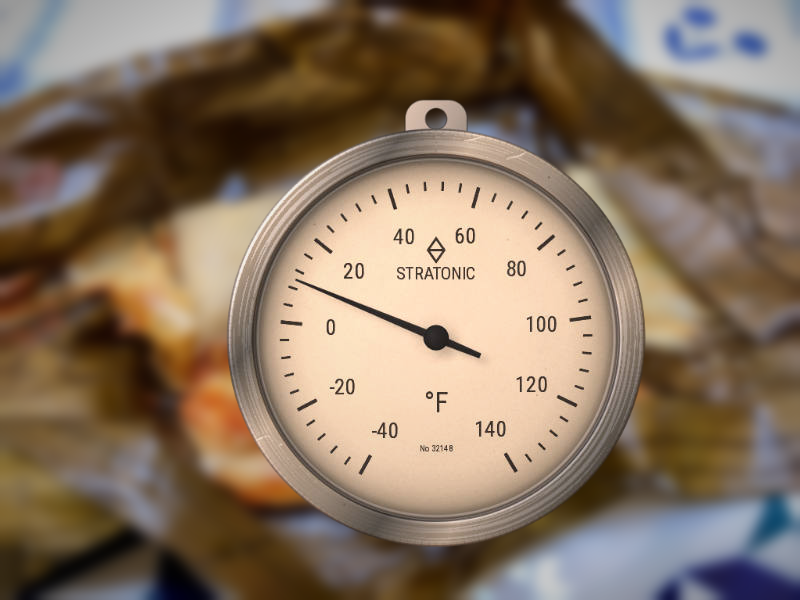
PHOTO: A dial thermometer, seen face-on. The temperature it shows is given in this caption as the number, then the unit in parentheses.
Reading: 10 (°F)
